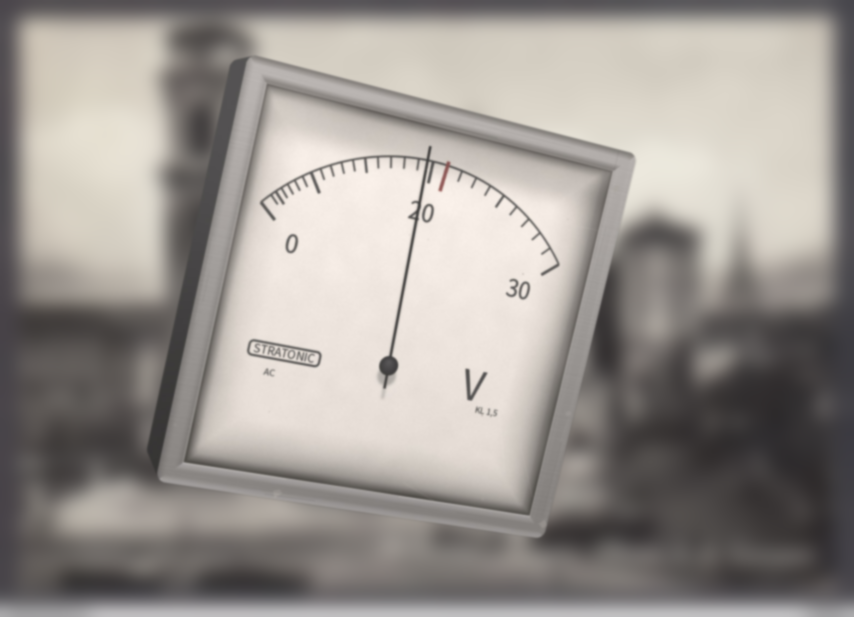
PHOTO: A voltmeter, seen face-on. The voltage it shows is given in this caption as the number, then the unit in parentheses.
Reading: 19.5 (V)
